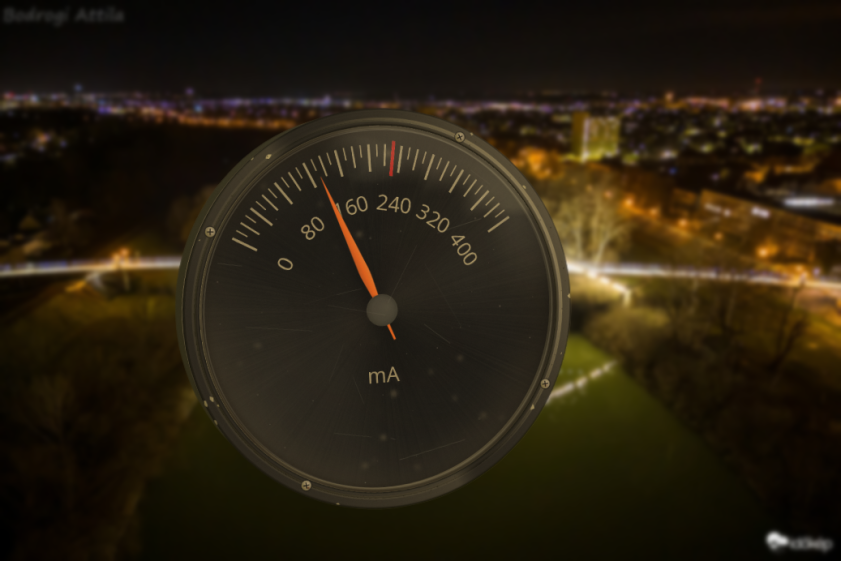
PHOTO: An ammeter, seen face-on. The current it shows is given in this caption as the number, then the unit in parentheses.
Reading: 130 (mA)
